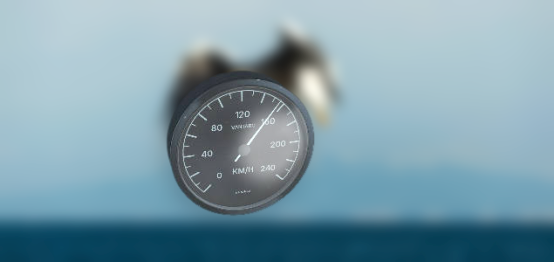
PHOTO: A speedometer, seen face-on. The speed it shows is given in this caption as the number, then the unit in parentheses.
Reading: 155 (km/h)
